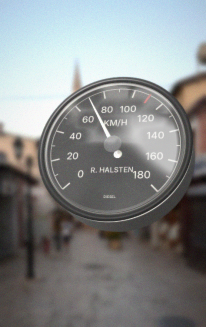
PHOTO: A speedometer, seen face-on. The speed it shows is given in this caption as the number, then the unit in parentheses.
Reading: 70 (km/h)
